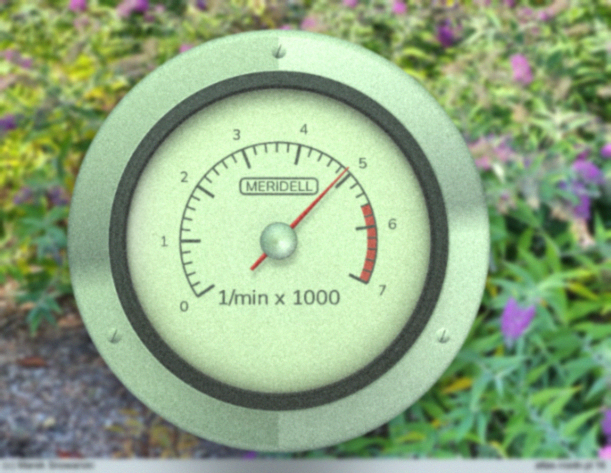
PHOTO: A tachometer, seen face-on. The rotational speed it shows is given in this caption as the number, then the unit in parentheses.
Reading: 4900 (rpm)
